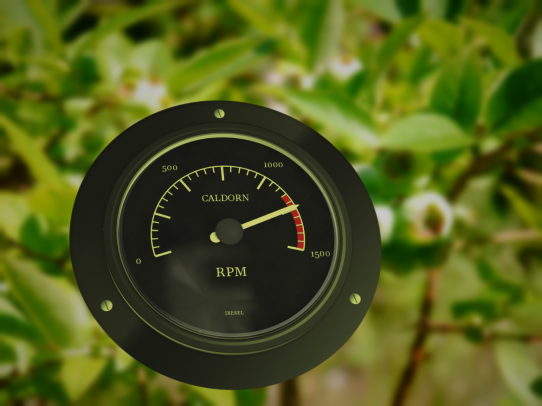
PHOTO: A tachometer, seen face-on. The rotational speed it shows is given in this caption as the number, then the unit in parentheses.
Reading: 1250 (rpm)
